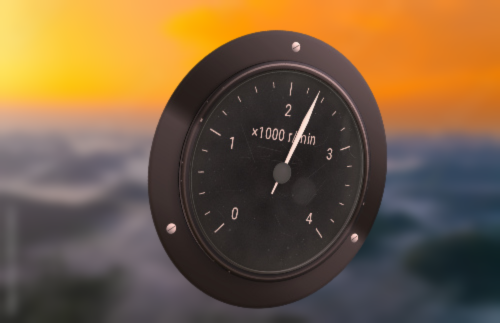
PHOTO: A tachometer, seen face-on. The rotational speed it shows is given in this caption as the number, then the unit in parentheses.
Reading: 2300 (rpm)
